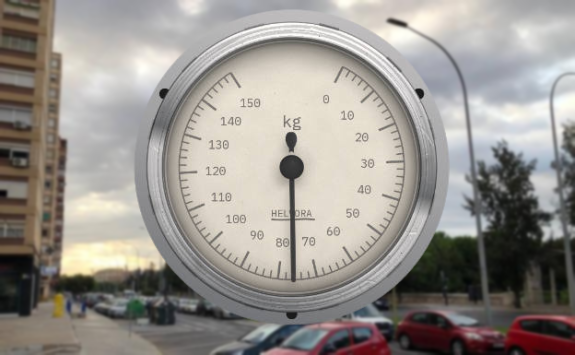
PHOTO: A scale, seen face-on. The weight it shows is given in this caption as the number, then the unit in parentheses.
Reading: 76 (kg)
